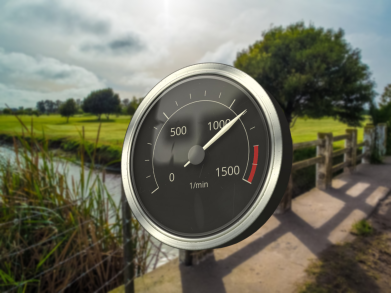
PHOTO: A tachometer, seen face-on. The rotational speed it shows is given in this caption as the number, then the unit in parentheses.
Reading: 1100 (rpm)
